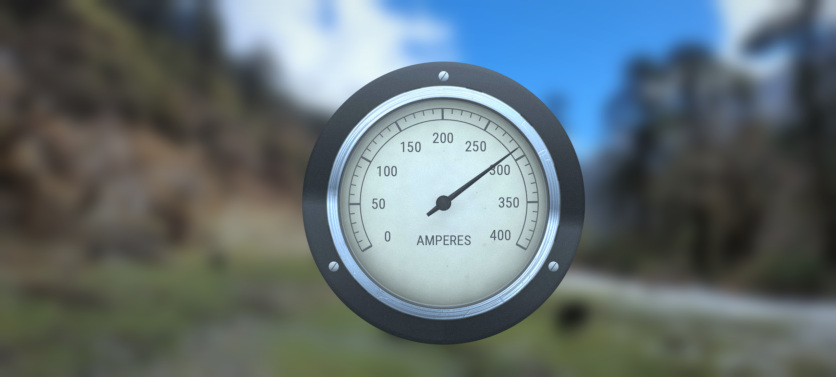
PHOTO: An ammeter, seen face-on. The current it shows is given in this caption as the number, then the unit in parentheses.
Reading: 290 (A)
